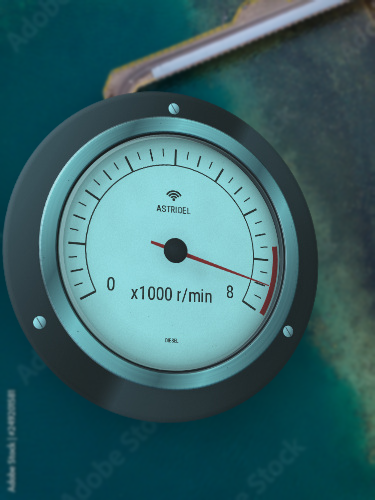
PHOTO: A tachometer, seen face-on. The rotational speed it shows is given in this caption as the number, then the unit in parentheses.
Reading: 7500 (rpm)
